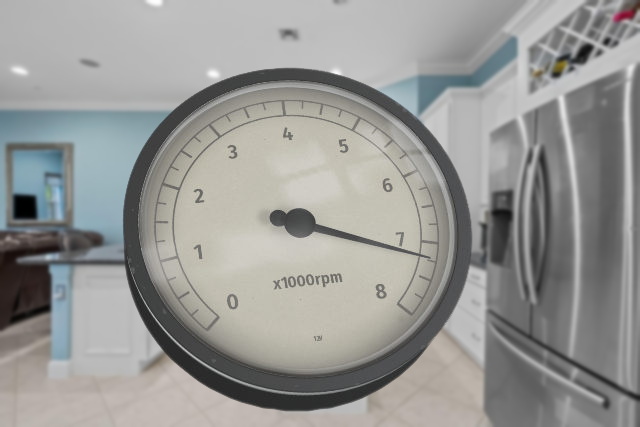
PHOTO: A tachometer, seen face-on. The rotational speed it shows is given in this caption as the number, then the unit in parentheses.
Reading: 7250 (rpm)
